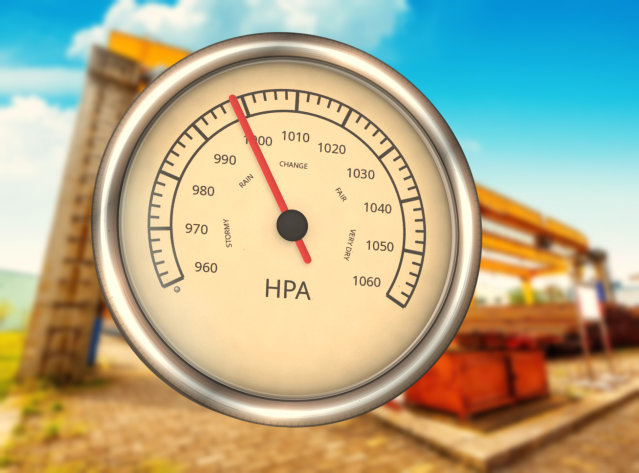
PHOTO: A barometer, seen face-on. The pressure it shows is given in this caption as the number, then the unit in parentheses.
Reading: 998 (hPa)
